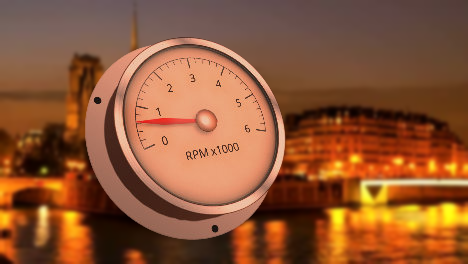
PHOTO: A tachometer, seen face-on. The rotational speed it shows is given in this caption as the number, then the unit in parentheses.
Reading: 600 (rpm)
